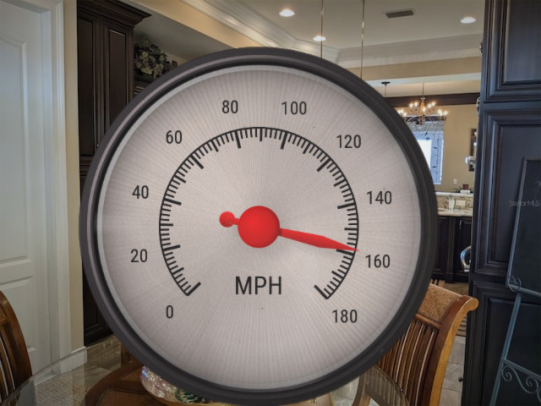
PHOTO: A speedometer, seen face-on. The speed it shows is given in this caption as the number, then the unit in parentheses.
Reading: 158 (mph)
